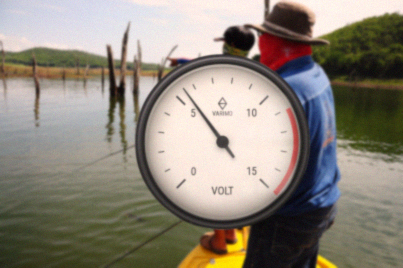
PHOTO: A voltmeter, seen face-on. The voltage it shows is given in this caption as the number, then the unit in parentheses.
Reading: 5.5 (V)
